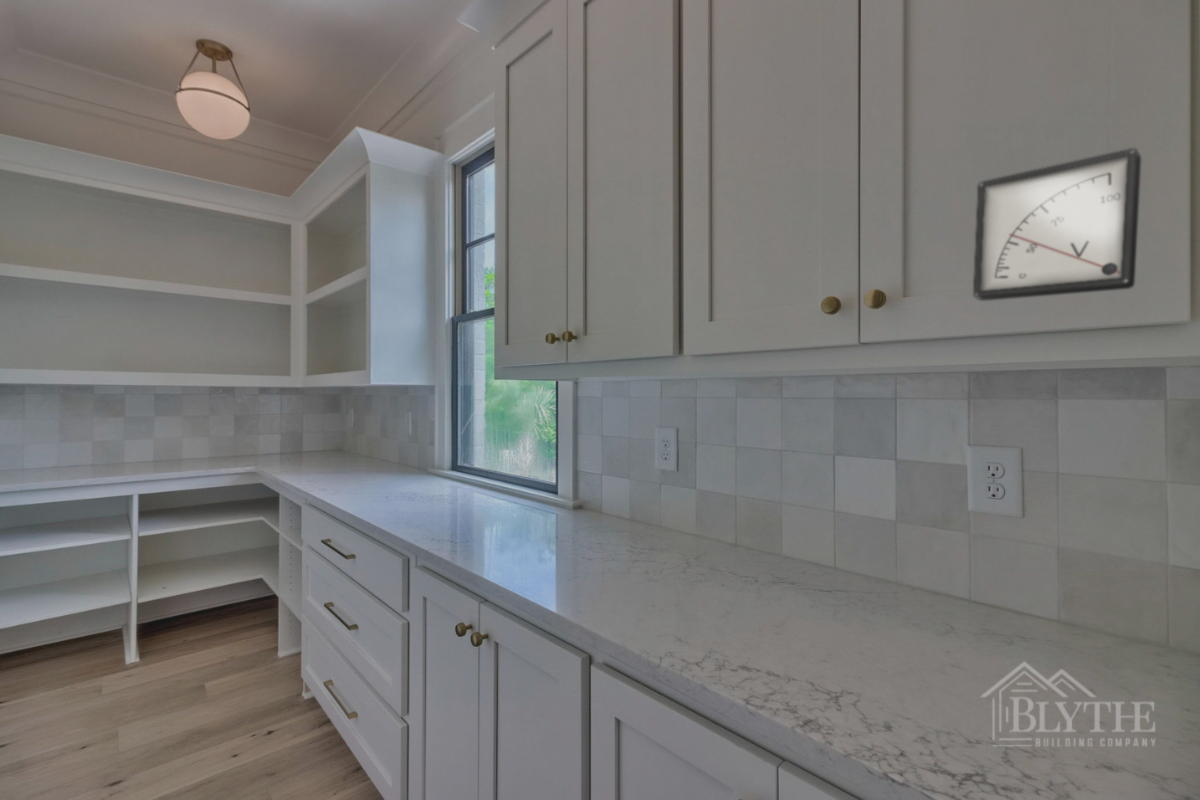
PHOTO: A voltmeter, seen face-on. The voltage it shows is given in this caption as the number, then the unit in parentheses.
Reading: 55 (V)
